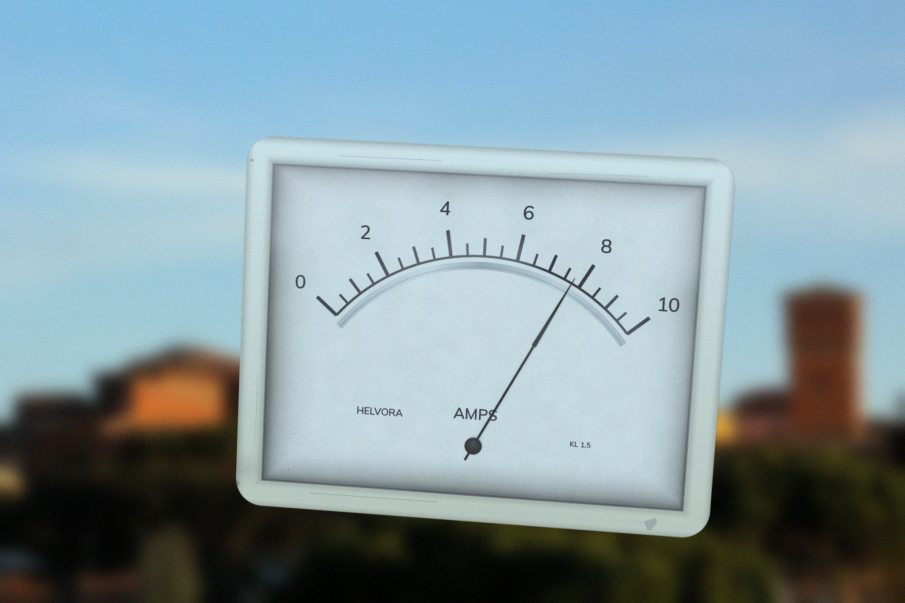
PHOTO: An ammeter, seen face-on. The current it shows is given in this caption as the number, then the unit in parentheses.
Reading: 7.75 (A)
